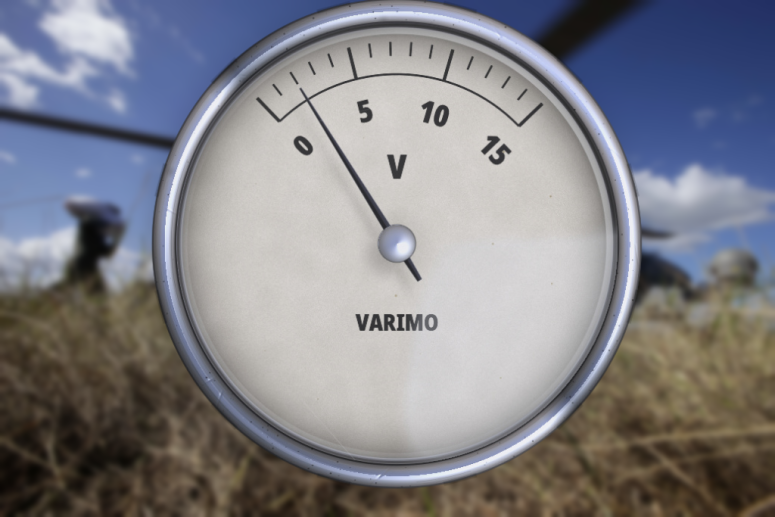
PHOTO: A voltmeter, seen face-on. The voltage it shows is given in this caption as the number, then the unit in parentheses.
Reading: 2 (V)
